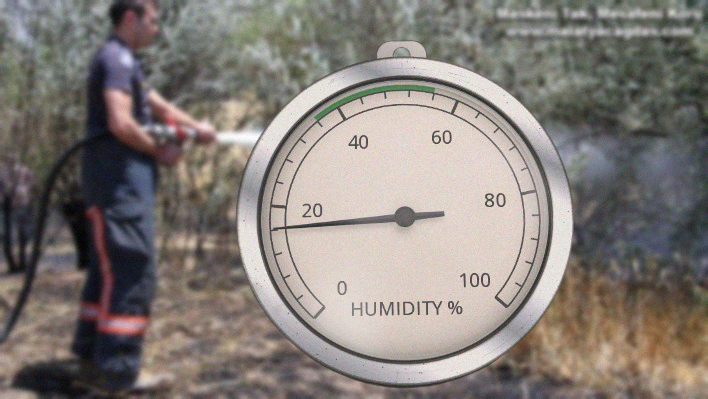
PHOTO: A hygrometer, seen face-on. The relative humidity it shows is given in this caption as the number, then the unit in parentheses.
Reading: 16 (%)
